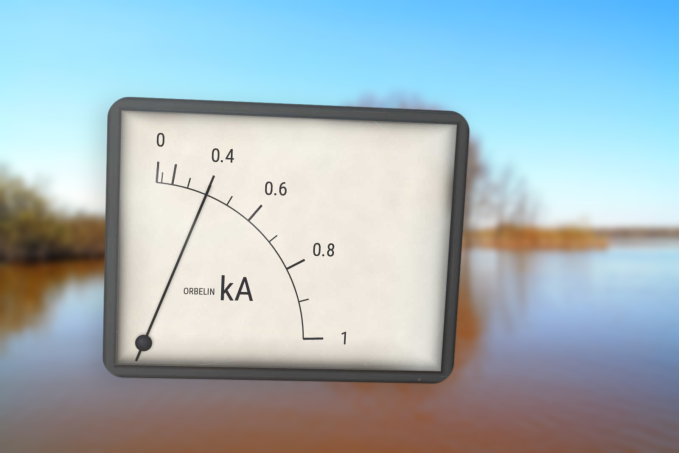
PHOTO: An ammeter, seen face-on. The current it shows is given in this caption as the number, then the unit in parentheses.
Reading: 0.4 (kA)
